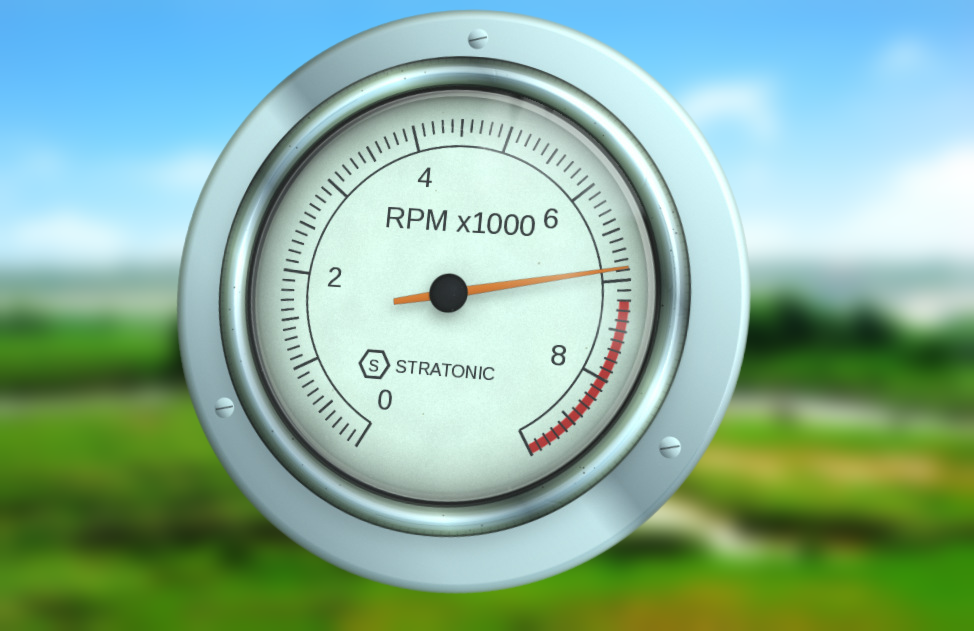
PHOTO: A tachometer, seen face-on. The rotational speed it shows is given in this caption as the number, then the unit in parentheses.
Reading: 6900 (rpm)
